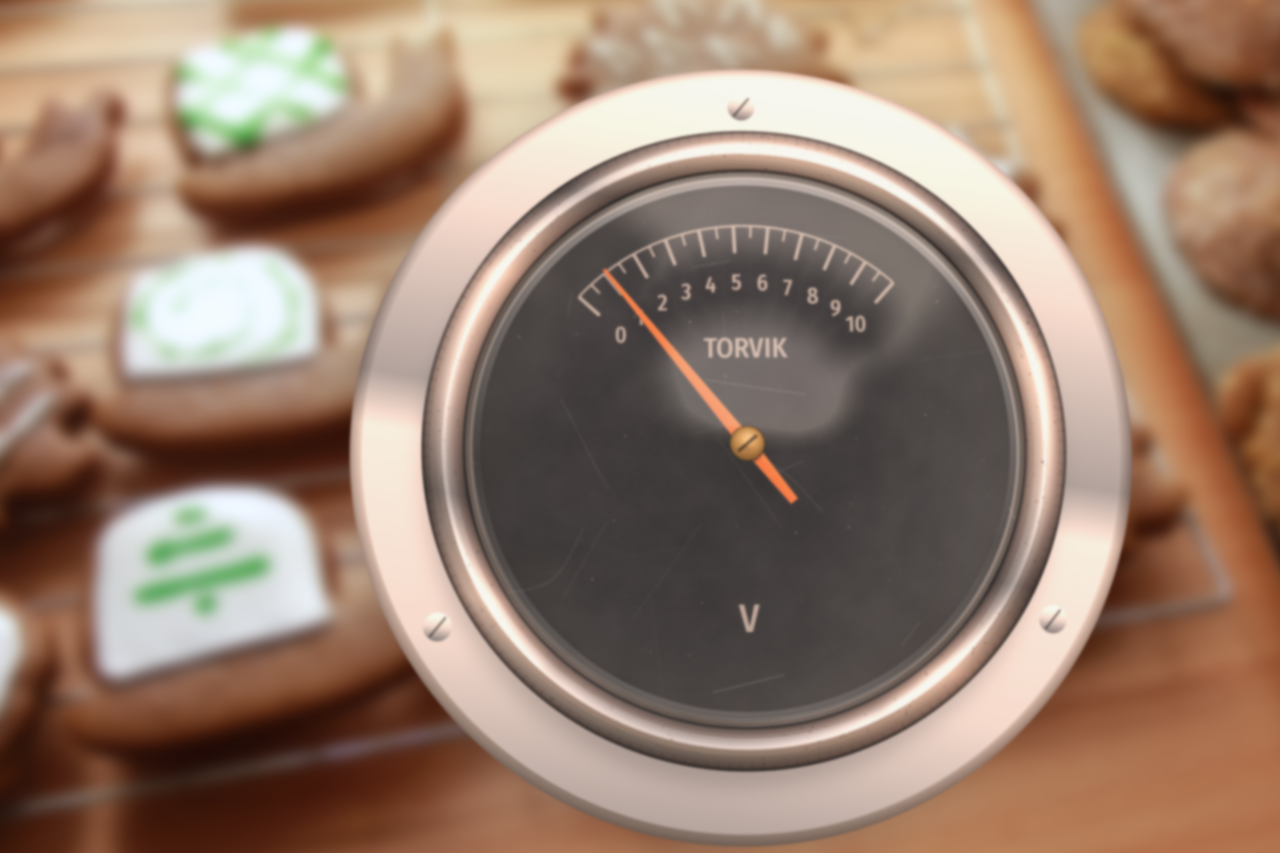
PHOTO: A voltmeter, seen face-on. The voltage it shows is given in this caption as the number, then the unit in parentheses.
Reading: 1 (V)
